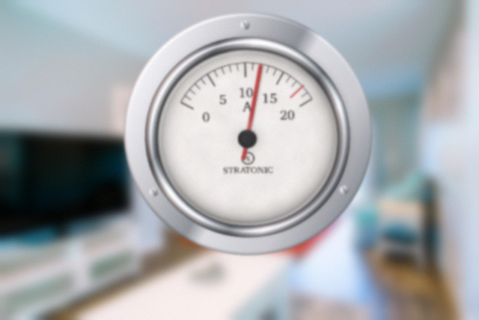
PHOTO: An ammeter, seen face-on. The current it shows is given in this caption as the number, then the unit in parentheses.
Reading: 12 (A)
